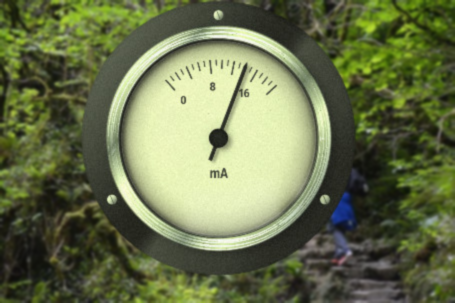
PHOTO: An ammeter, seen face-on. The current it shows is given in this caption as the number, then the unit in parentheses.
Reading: 14 (mA)
